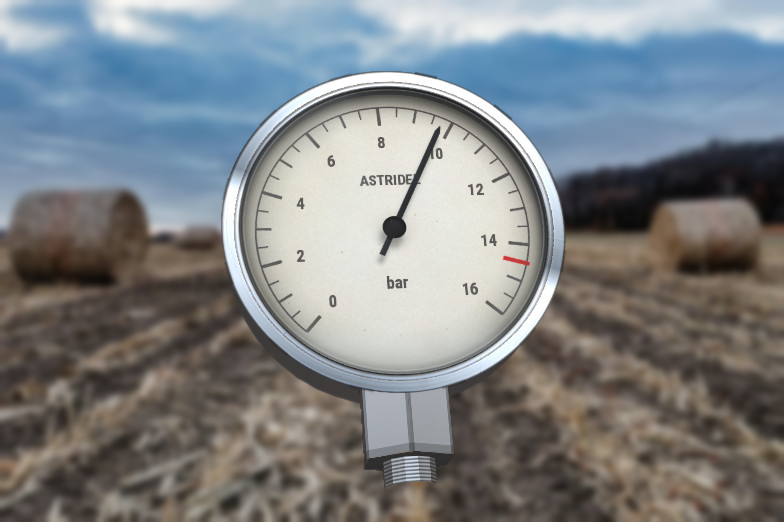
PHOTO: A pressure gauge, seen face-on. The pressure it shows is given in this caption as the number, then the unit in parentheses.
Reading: 9.75 (bar)
